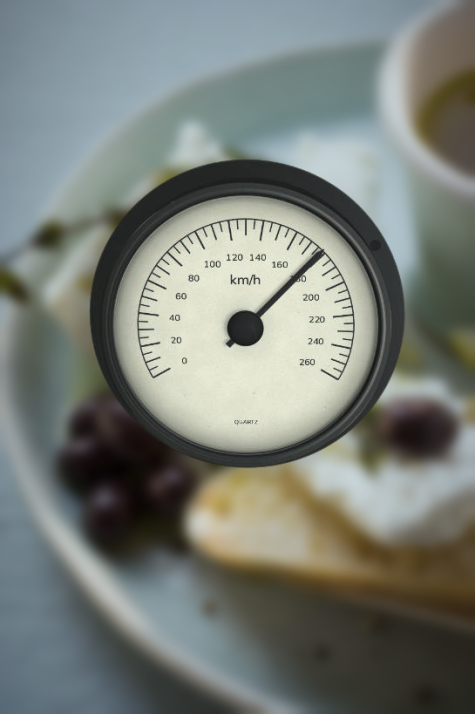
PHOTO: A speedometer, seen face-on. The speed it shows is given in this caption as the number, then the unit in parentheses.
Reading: 177.5 (km/h)
